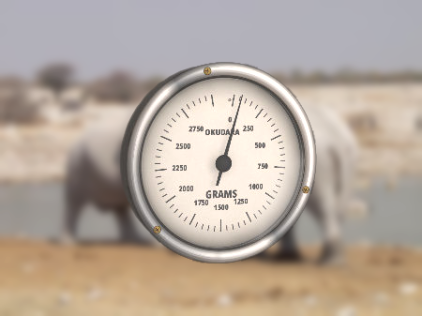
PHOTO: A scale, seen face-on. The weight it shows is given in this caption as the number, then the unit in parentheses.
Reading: 50 (g)
